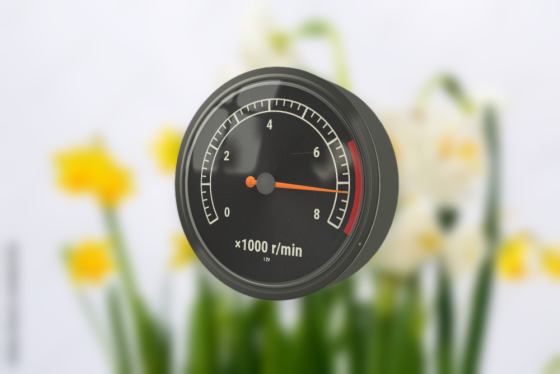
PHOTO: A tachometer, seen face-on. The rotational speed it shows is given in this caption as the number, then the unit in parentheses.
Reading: 7200 (rpm)
